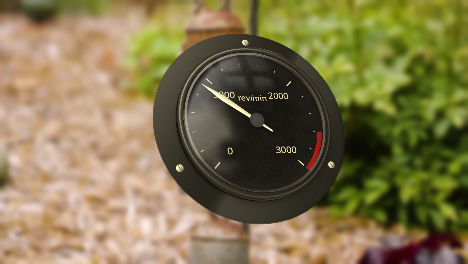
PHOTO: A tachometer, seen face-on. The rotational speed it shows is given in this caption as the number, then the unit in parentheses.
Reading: 900 (rpm)
